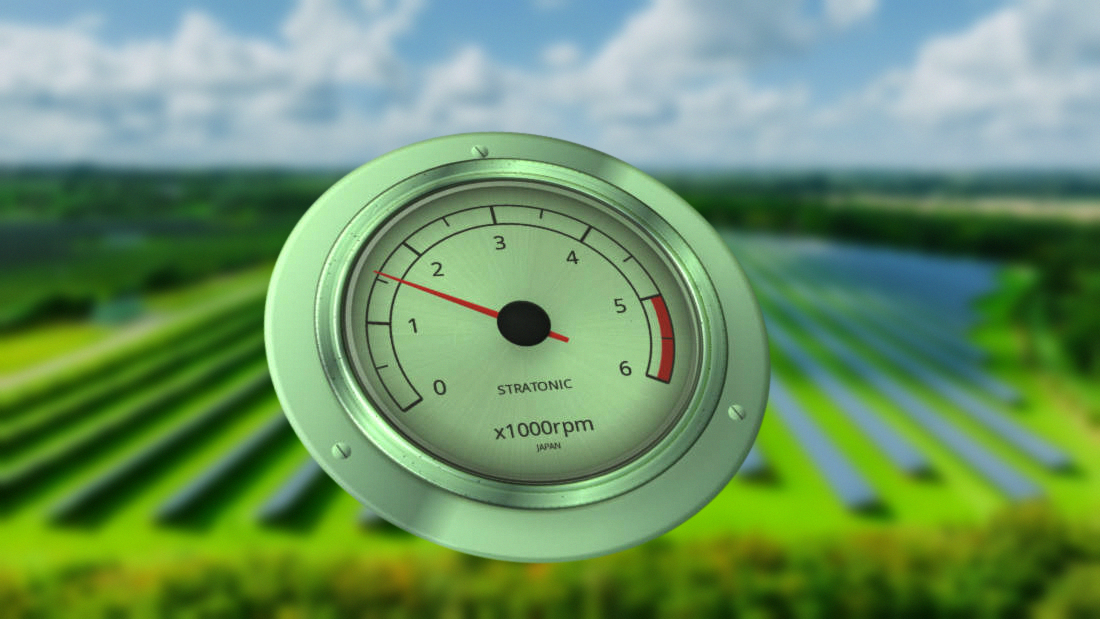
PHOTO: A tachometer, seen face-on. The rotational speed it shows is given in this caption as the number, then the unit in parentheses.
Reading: 1500 (rpm)
